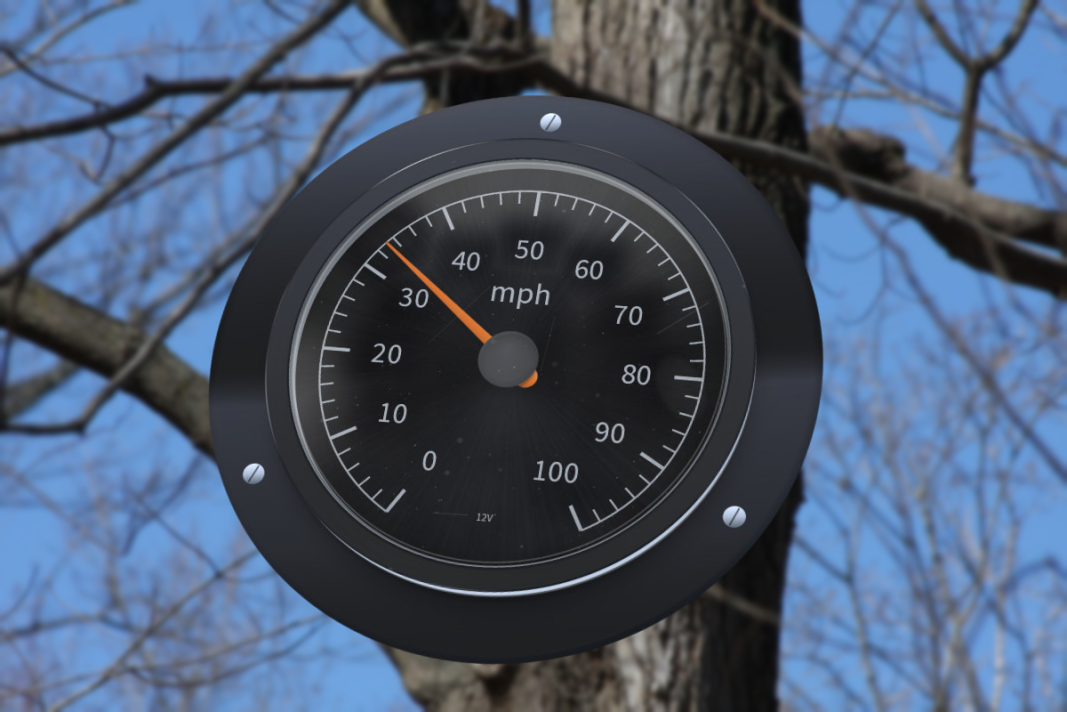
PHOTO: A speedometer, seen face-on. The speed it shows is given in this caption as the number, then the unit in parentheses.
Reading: 33 (mph)
